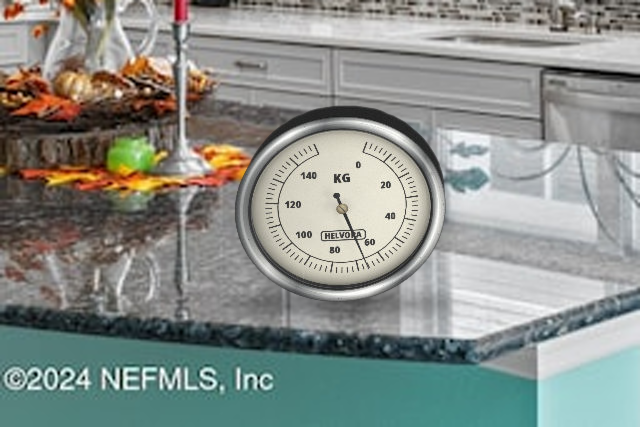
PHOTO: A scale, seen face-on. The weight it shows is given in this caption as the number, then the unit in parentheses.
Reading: 66 (kg)
